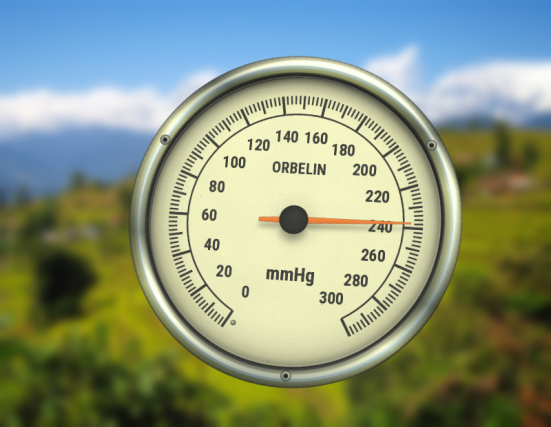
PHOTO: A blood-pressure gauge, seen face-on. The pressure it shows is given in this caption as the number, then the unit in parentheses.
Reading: 238 (mmHg)
